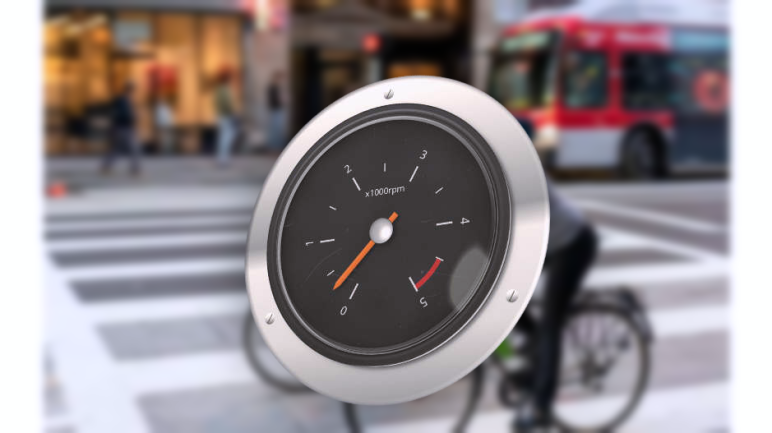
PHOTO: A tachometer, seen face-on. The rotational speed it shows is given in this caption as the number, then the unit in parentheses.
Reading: 250 (rpm)
